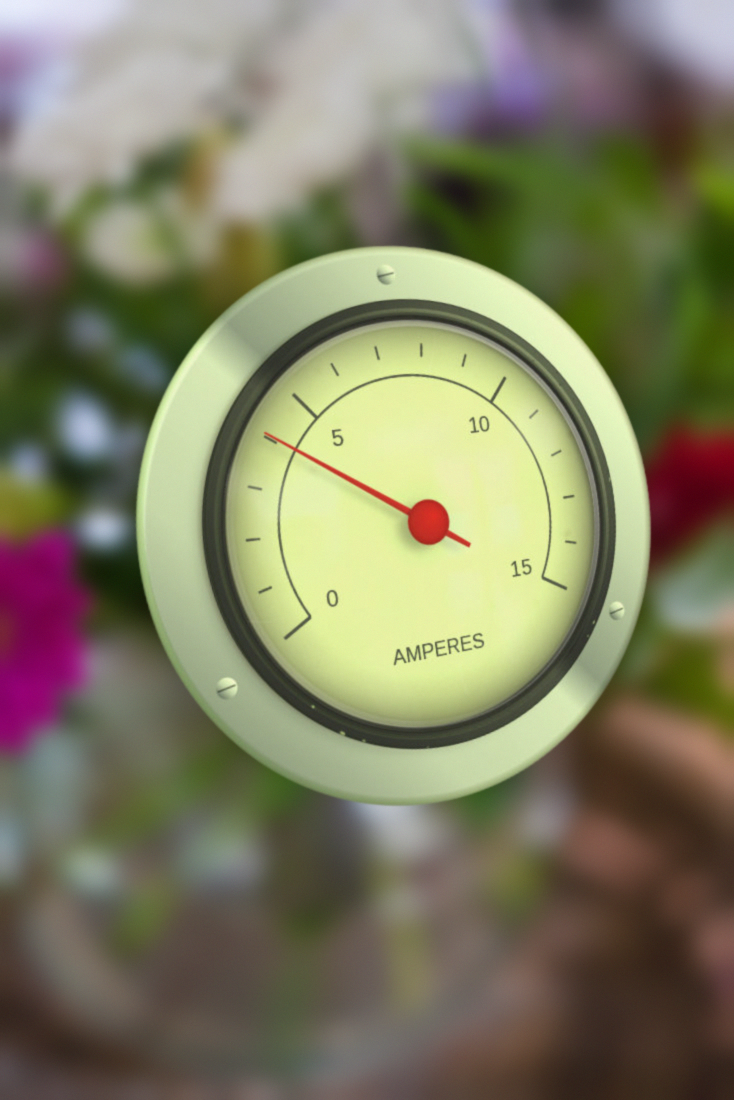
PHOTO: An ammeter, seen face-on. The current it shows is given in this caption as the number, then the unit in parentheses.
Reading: 4 (A)
